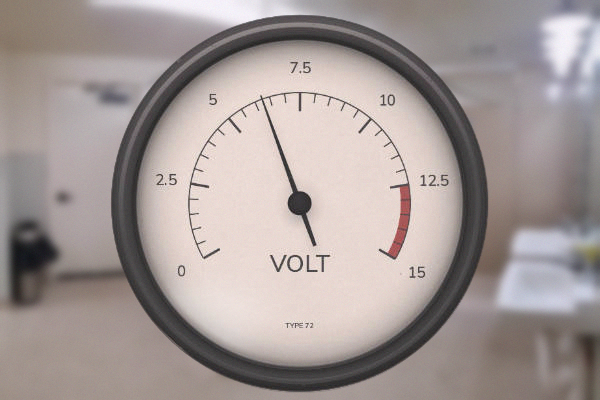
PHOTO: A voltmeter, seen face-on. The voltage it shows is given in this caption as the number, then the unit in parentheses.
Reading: 6.25 (V)
